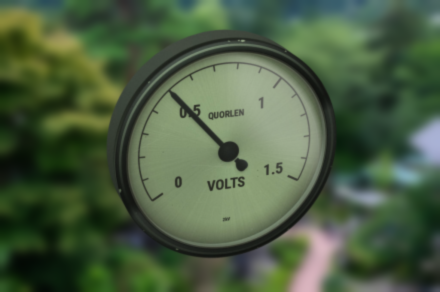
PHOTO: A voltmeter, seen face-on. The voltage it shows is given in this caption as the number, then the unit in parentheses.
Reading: 0.5 (V)
